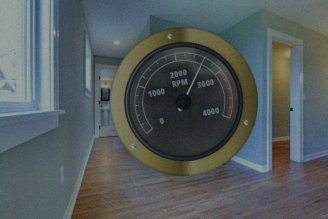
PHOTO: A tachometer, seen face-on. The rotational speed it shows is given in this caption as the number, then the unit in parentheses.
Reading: 2600 (rpm)
